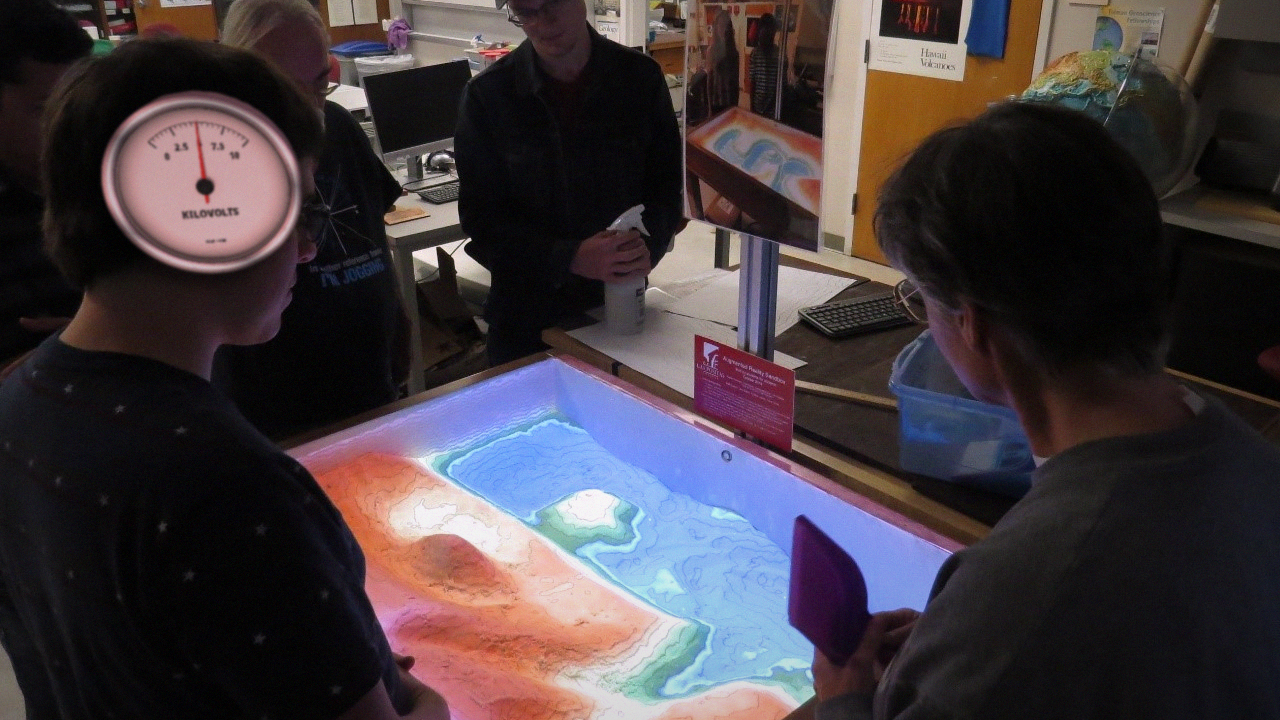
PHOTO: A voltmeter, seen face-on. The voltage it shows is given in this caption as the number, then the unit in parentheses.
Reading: 5 (kV)
